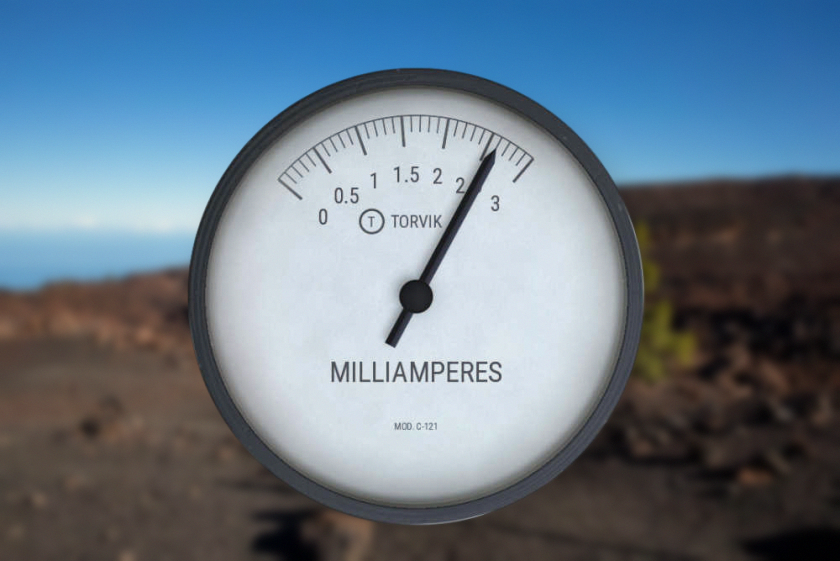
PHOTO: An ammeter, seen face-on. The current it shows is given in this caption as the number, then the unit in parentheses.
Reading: 2.6 (mA)
